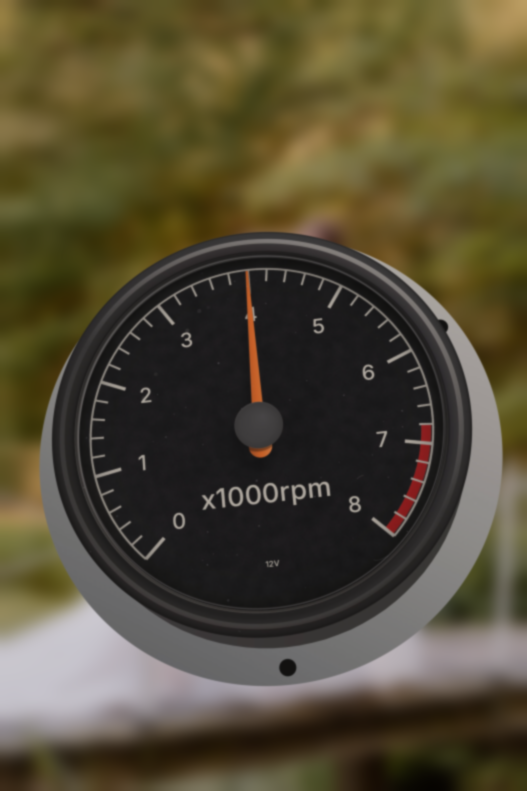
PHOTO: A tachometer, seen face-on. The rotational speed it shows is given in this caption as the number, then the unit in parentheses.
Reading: 4000 (rpm)
